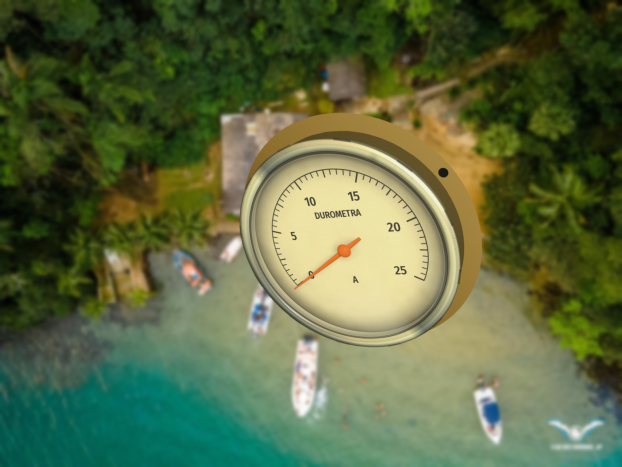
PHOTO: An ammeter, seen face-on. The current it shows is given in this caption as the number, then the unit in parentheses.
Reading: 0 (A)
